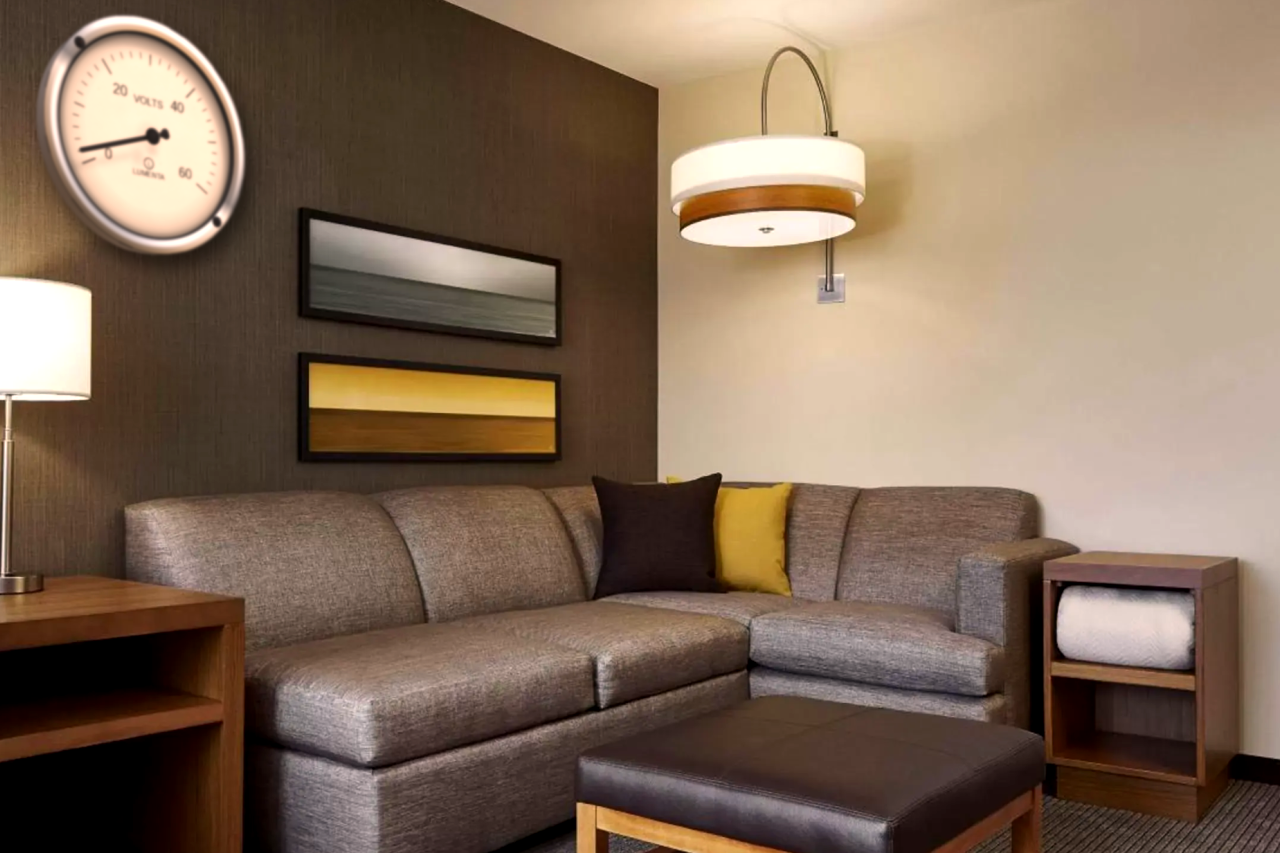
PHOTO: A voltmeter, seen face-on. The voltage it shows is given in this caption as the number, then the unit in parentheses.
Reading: 2 (V)
